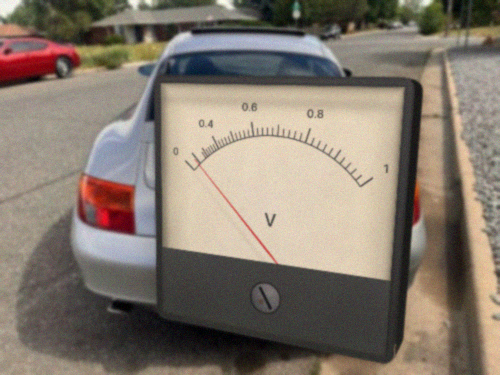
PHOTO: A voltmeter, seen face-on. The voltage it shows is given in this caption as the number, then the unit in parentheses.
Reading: 0.2 (V)
